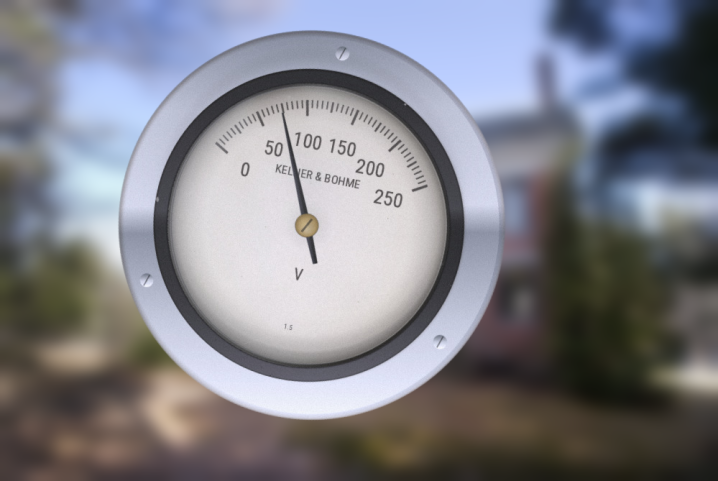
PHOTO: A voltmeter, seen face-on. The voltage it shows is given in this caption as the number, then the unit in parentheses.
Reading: 75 (V)
